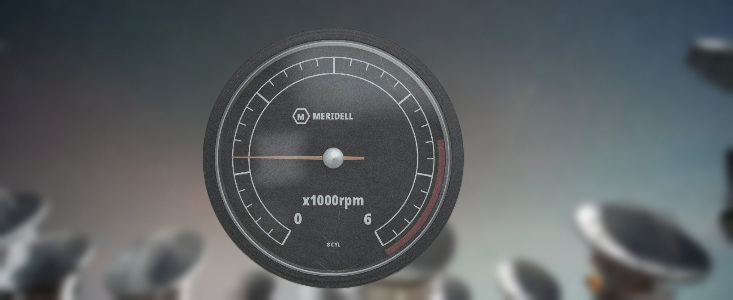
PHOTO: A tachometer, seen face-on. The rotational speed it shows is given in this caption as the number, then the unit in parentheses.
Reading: 1200 (rpm)
